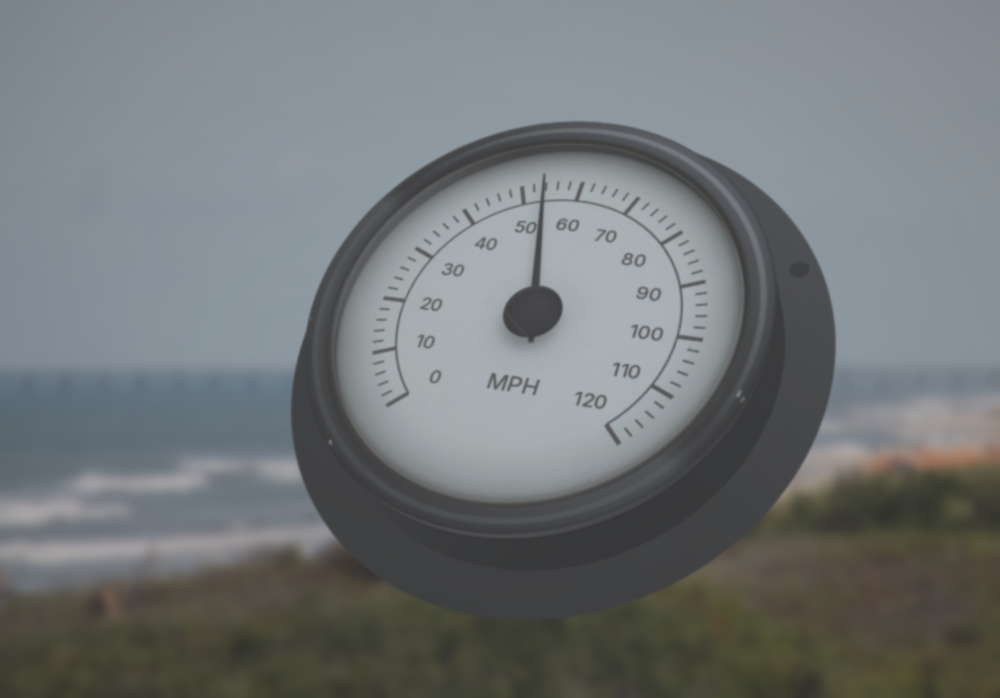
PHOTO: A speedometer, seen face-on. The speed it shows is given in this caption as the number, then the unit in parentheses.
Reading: 54 (mph)
